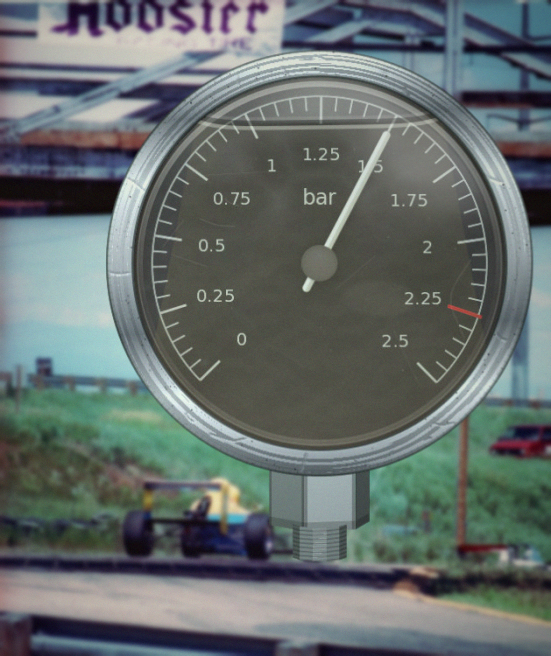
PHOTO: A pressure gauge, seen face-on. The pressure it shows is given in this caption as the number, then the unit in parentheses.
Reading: 1.5 (bar)
